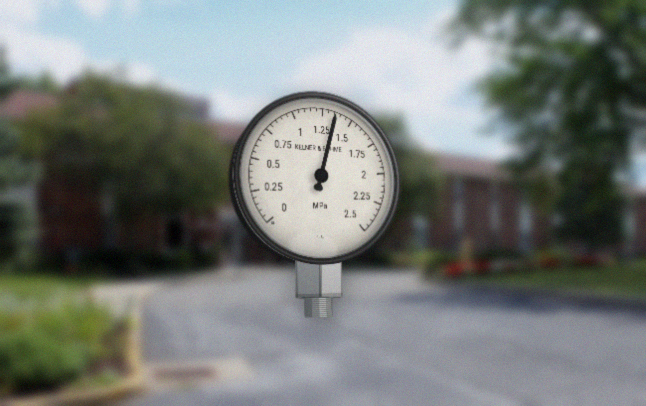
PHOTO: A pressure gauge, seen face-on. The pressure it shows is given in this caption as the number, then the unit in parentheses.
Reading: 1.35 (MPa)
